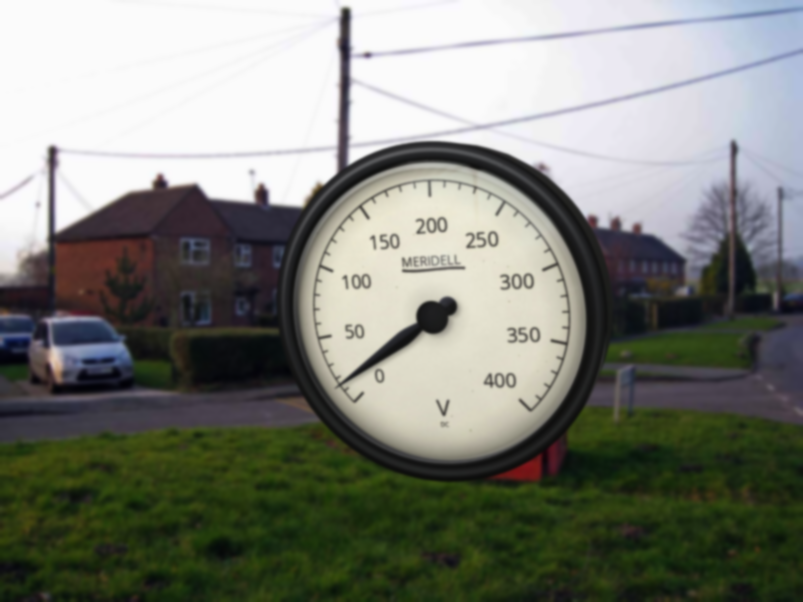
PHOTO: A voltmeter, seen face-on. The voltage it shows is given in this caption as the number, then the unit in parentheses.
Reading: 15 (V)
